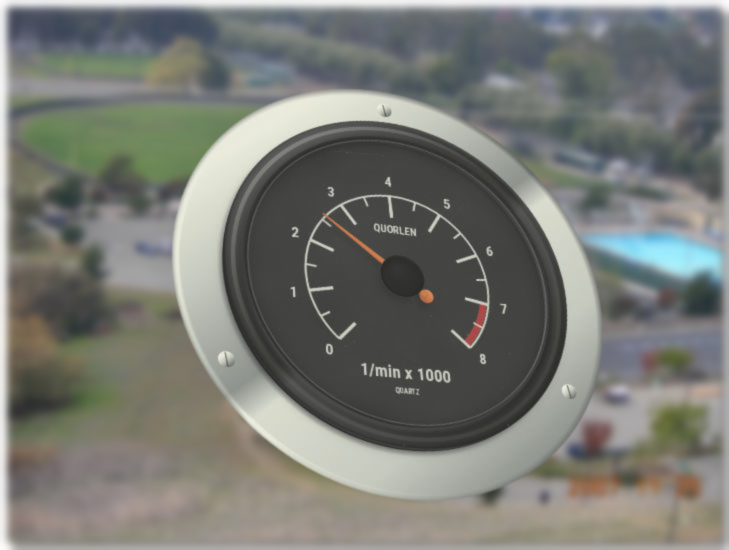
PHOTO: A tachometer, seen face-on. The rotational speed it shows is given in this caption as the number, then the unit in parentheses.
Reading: 2500 (rpm)
